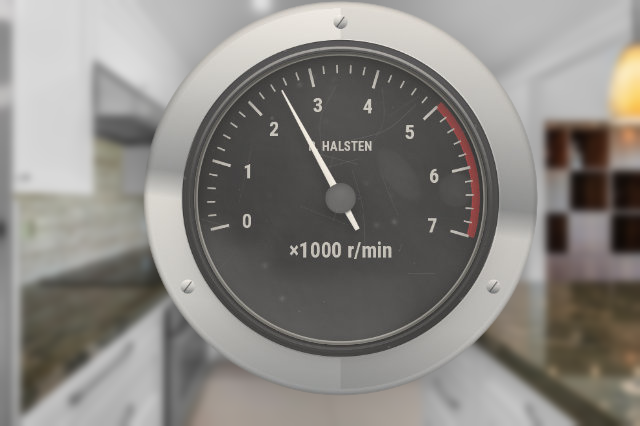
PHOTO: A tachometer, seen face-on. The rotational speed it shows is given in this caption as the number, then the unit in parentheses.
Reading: 2500 (rpm)
